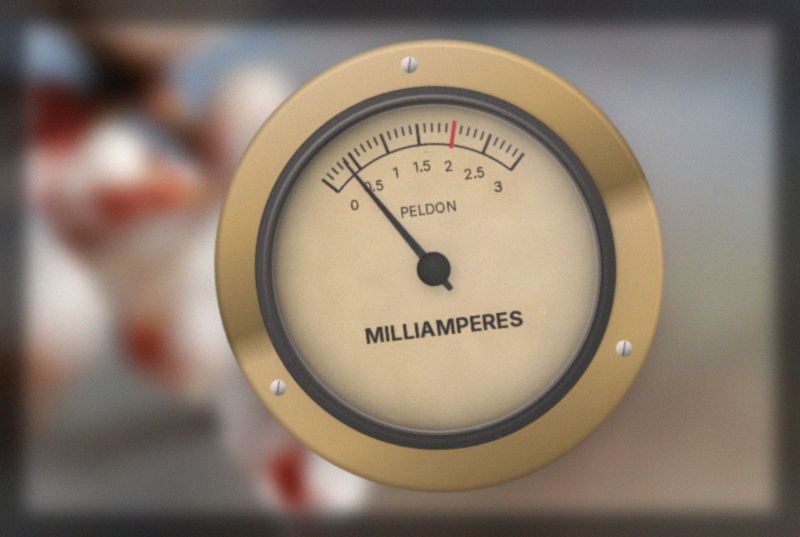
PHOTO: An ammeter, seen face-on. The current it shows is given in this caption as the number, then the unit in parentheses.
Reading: 0.4 (mA)
